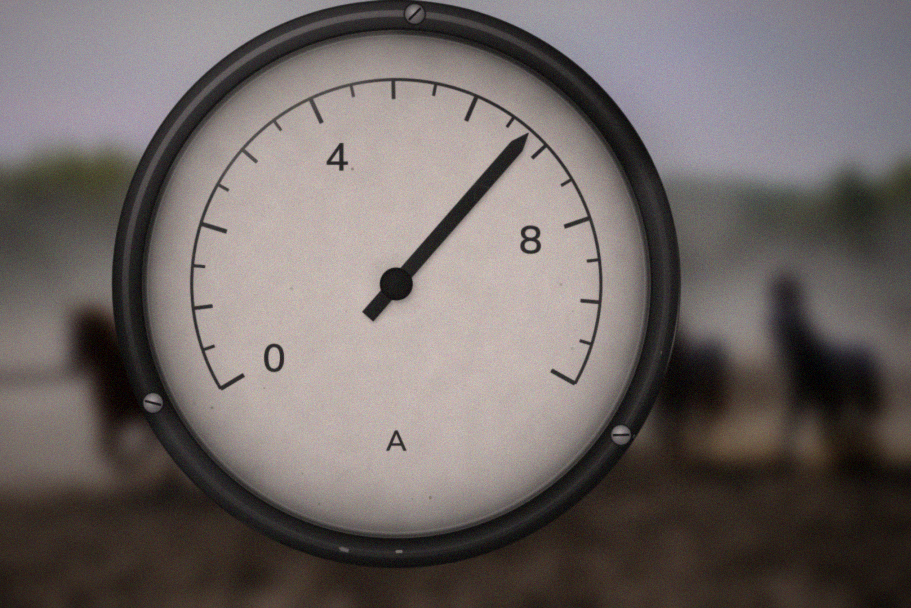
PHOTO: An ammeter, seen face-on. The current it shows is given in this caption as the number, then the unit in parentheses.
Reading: 6.75 (A)
